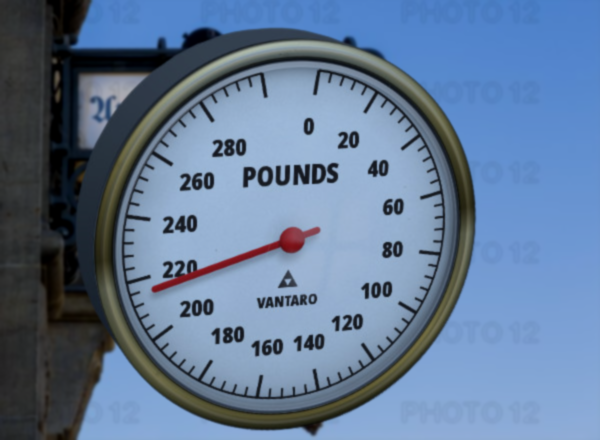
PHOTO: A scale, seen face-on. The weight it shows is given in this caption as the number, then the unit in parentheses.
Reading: 216 (lb)
